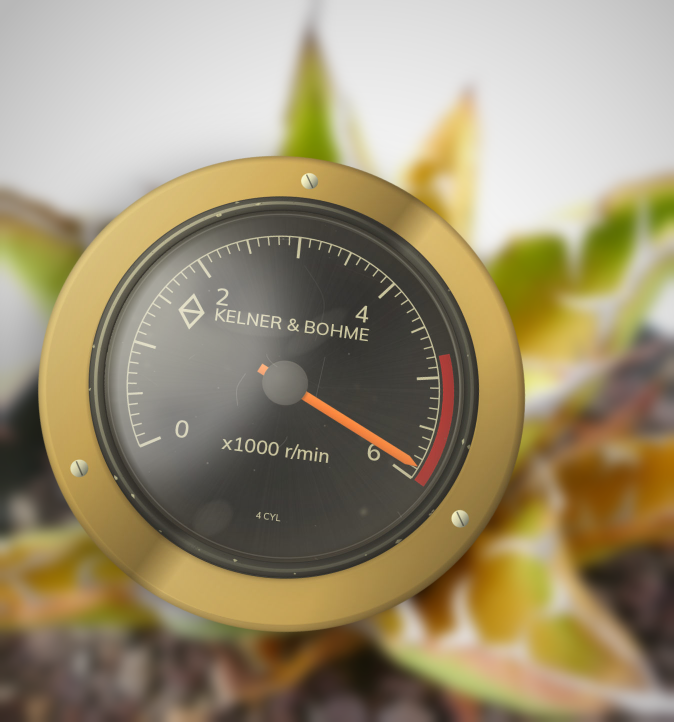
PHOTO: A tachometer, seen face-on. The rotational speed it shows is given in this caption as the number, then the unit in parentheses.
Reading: 5900 (rpm)
